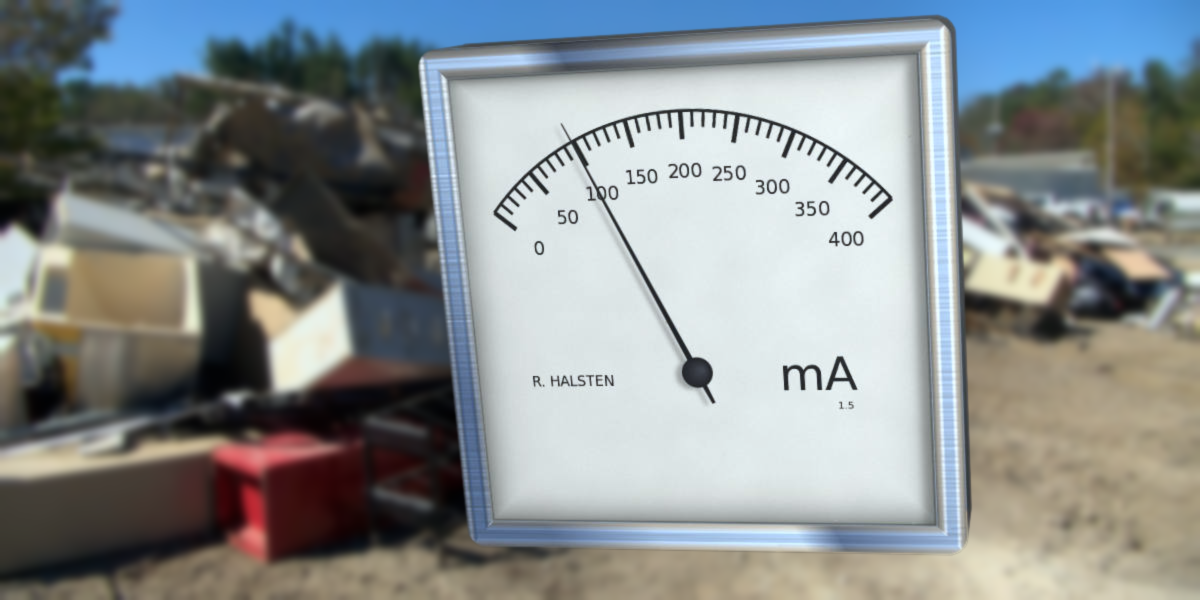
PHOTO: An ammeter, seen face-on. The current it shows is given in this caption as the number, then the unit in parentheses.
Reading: 100 (mA)
